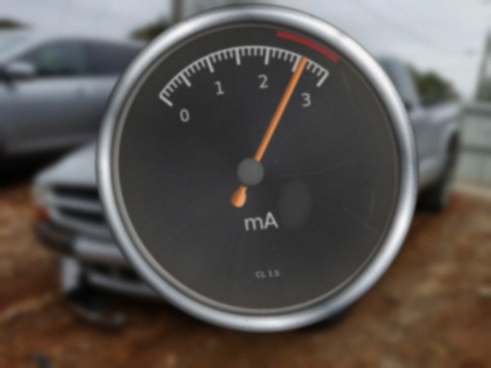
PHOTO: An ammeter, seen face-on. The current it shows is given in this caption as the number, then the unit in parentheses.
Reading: 2.6 (mA)
